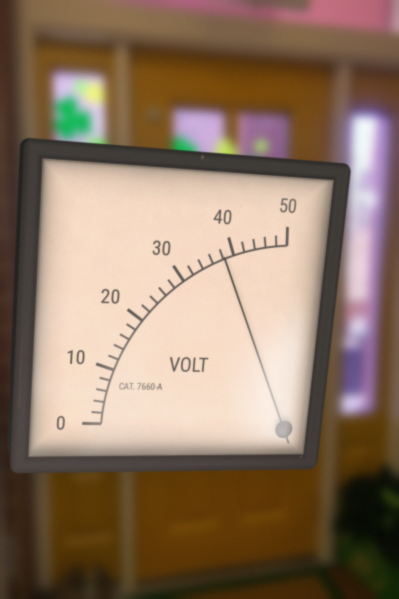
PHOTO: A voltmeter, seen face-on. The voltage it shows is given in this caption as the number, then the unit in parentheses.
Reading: 38 (V)
